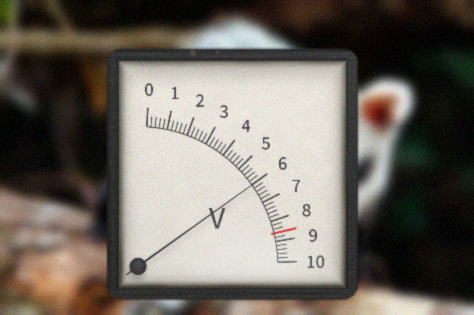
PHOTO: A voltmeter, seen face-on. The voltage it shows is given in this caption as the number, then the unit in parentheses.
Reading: 6 (V)
